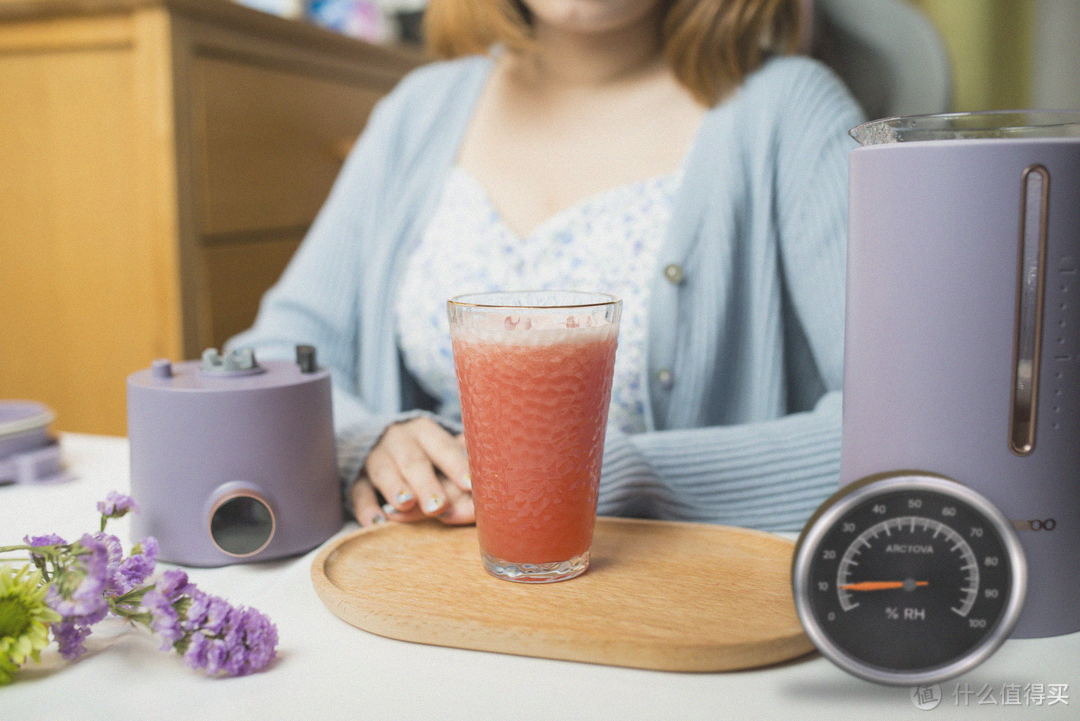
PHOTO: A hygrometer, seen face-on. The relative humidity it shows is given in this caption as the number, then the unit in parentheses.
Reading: 10 (%)
